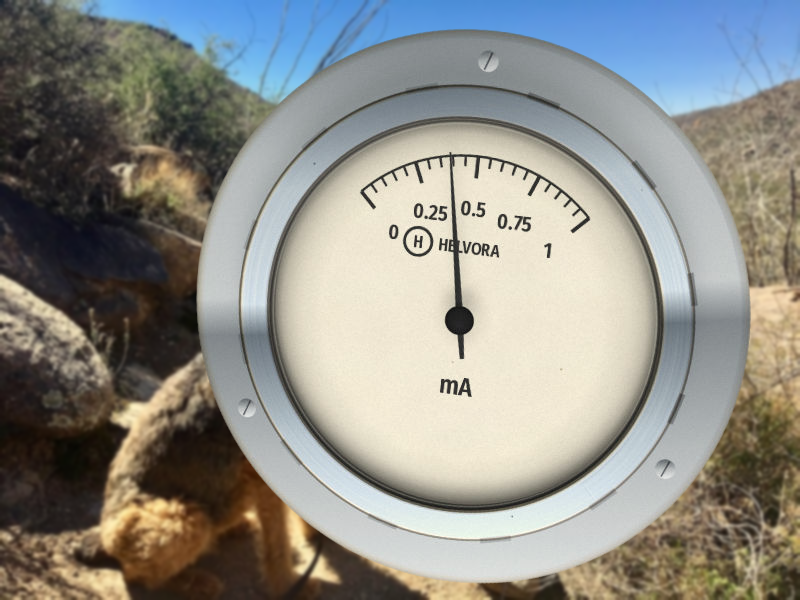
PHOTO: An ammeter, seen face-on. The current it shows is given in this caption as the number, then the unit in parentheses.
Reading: 0.4 (mA)
